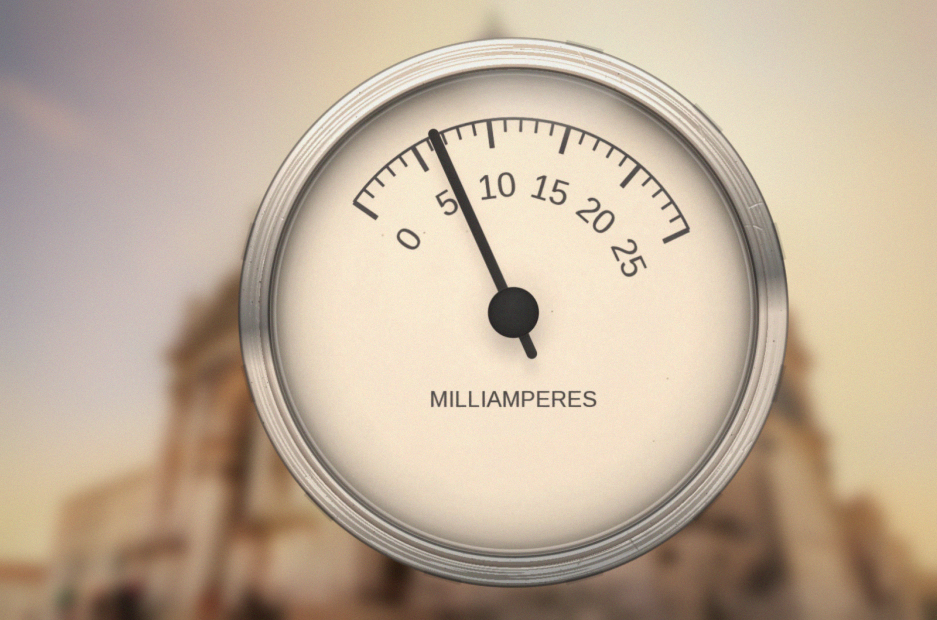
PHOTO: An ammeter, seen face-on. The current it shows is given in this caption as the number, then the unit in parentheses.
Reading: 6.5 (mA)
